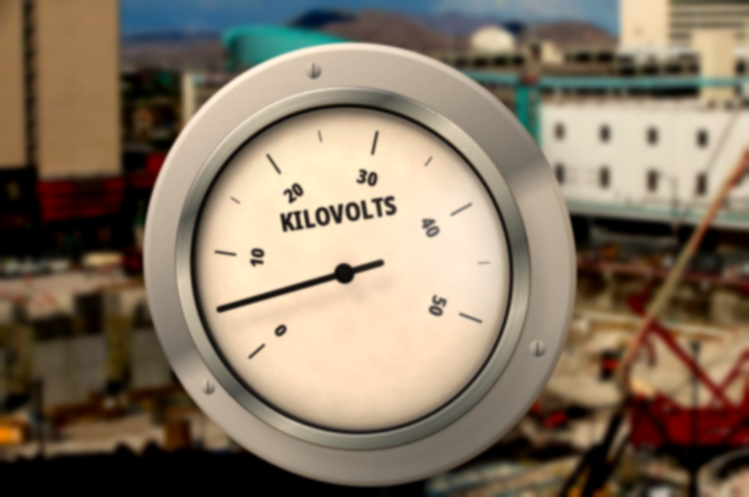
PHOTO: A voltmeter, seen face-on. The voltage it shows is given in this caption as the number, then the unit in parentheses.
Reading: 5 (kV)
